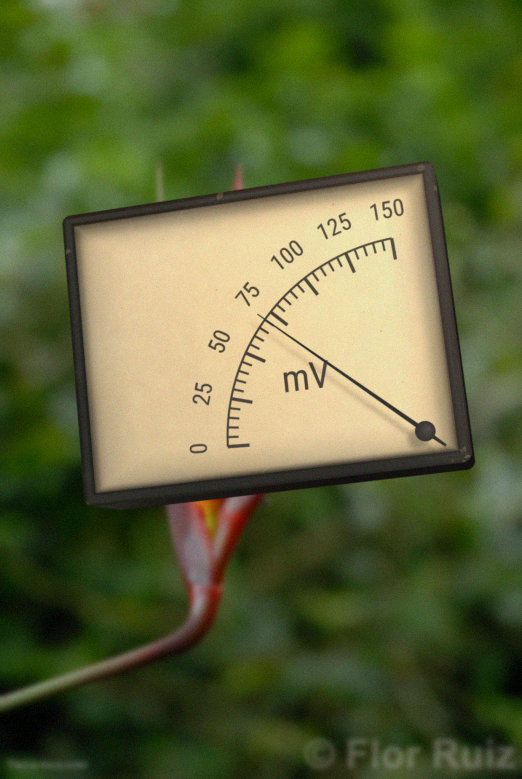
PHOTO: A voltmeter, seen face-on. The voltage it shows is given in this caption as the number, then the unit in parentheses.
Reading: 70 (mV)
